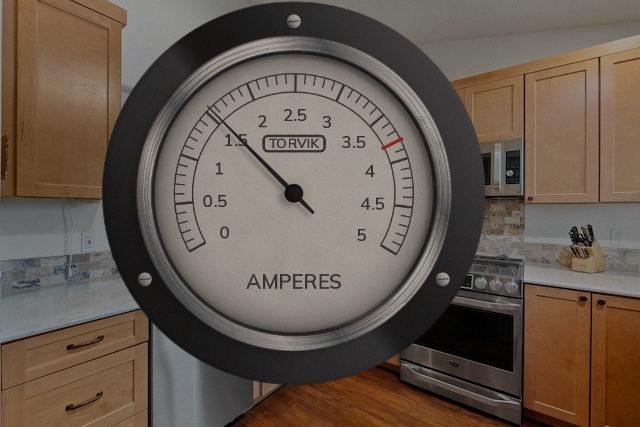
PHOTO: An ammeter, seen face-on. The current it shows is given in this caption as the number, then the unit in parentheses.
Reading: 1.55 (A)
